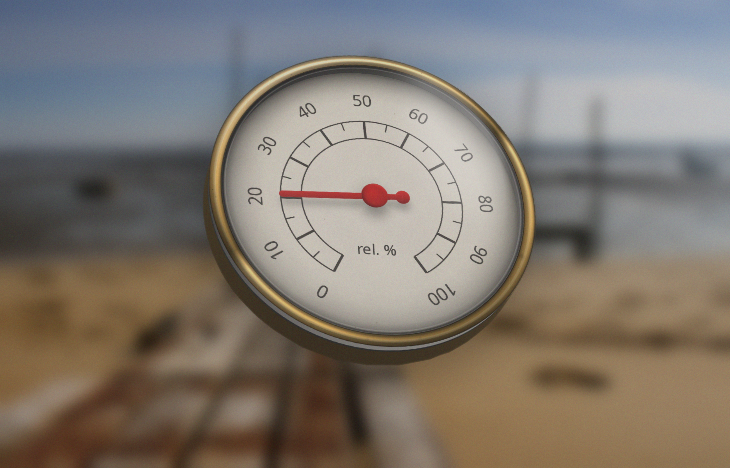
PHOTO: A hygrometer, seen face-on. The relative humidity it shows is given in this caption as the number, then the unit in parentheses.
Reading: 20 (%)
